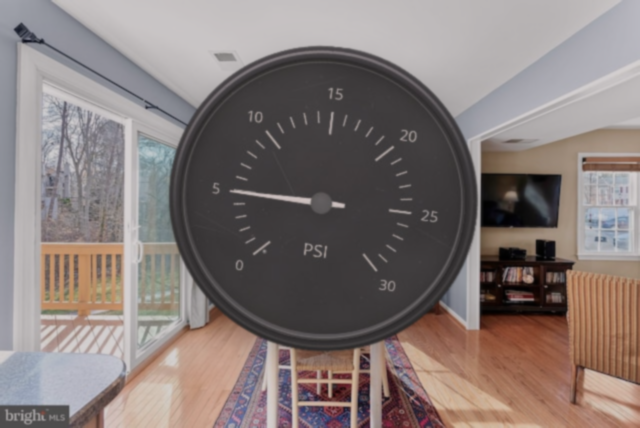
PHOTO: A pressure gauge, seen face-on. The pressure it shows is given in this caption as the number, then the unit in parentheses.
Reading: 5 (psi)
